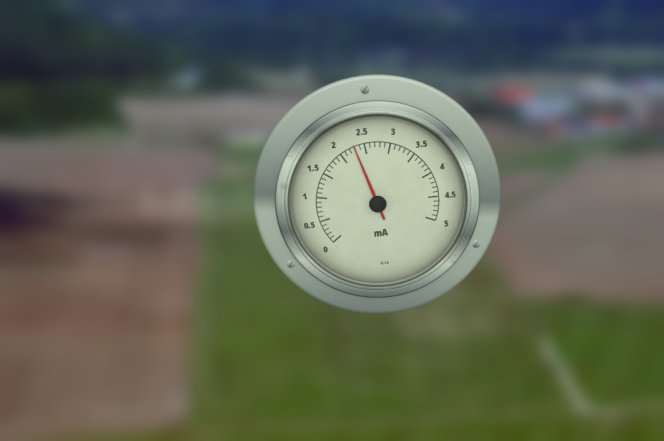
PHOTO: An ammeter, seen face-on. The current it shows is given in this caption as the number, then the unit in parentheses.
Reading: 2.3 (mA)
